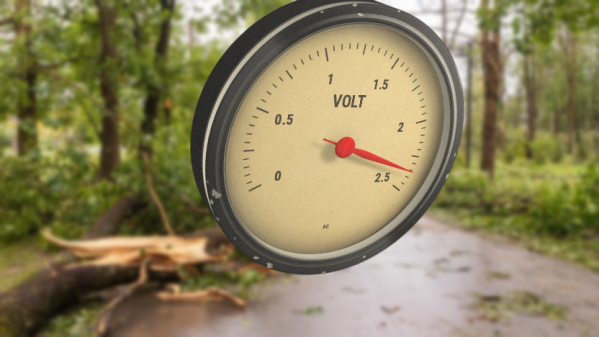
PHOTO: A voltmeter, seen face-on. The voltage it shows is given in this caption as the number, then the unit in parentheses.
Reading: 2.35 (V)
